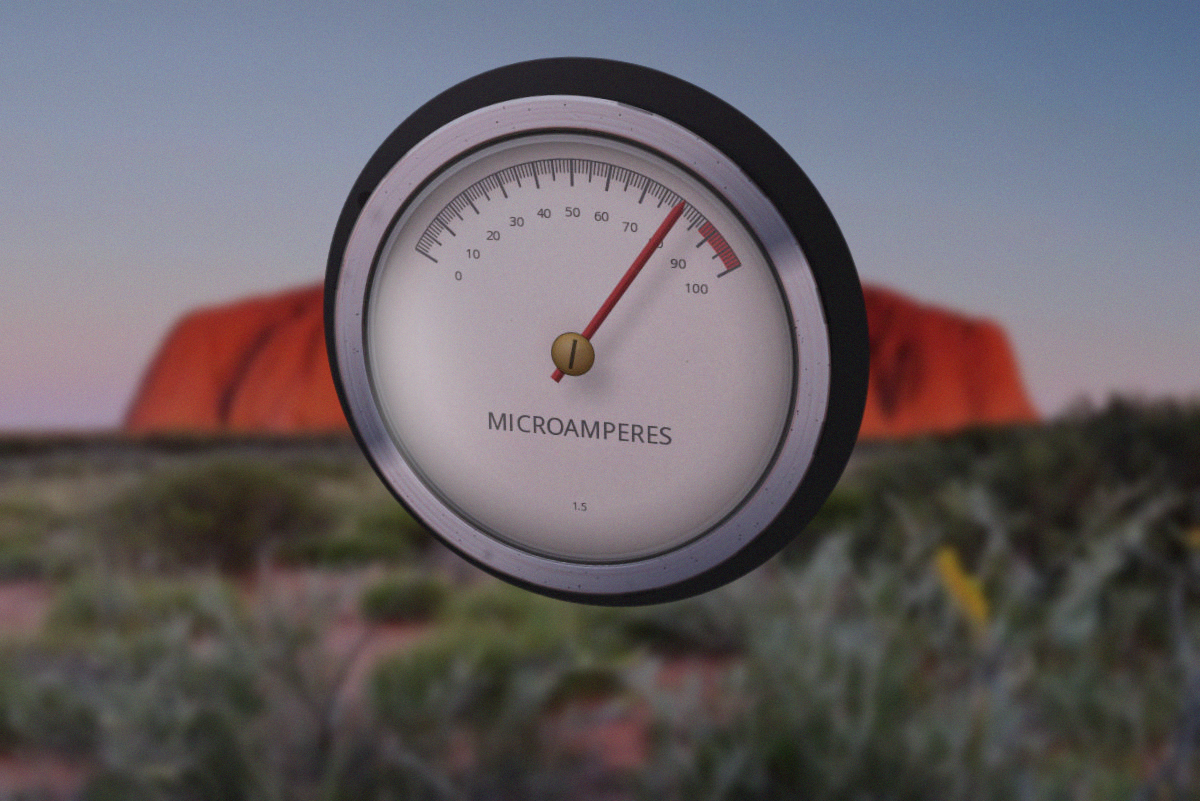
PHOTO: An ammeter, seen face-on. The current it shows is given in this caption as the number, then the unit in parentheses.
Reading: 80 (µA)
